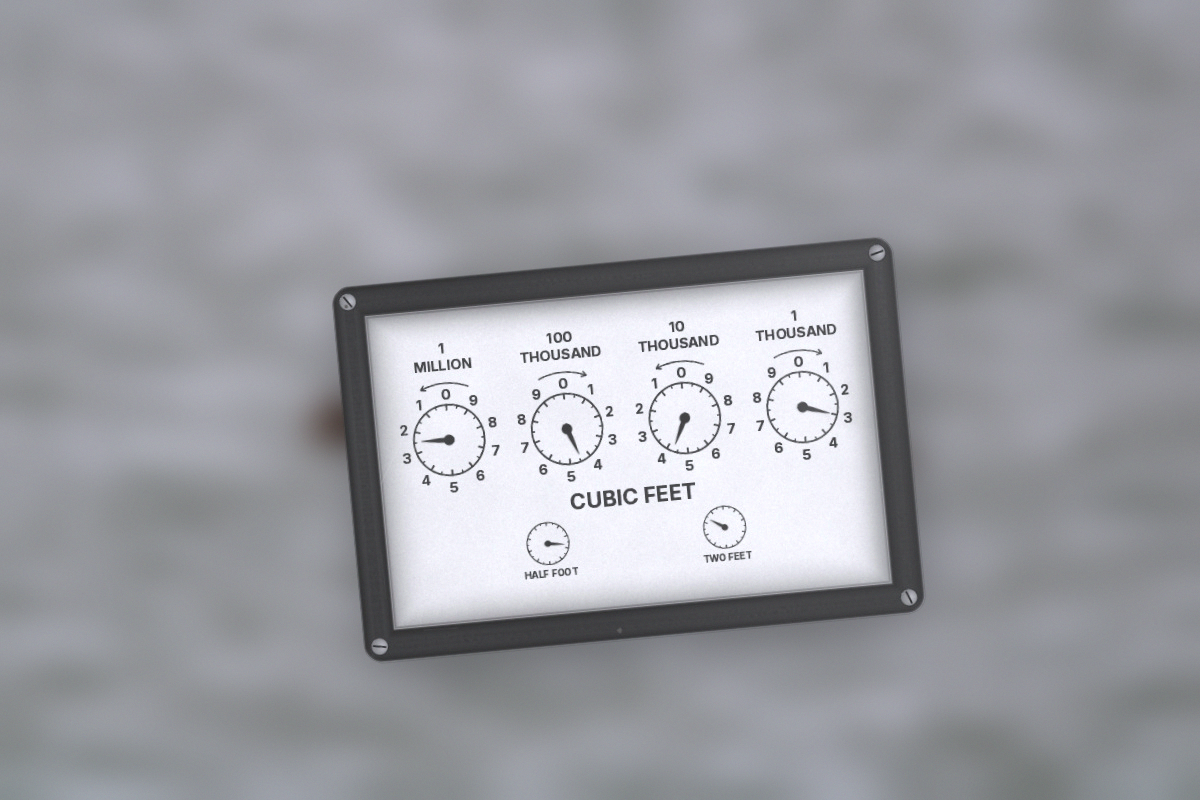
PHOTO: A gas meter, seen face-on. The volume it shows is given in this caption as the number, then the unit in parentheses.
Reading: 244300 (ft³)
